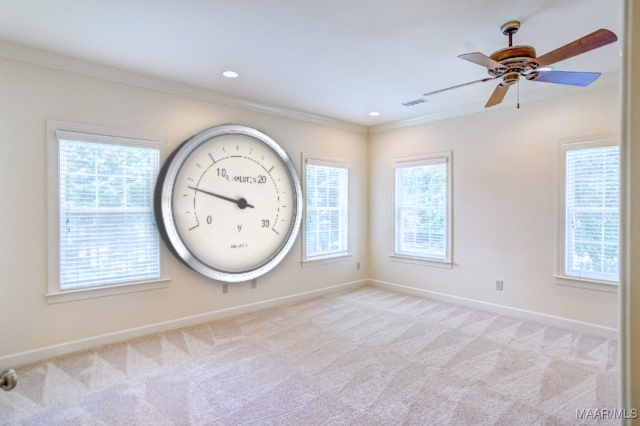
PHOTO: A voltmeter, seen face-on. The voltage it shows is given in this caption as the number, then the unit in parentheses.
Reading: 5 (V)
